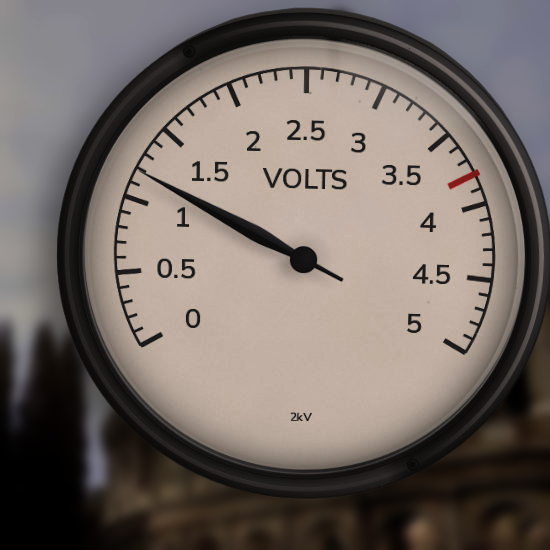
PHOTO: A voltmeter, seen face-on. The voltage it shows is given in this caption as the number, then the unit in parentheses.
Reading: 1.2 (V)
